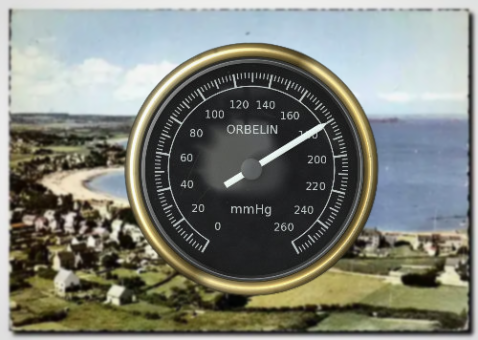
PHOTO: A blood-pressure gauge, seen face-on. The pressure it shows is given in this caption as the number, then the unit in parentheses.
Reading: 180 (mmHg)
